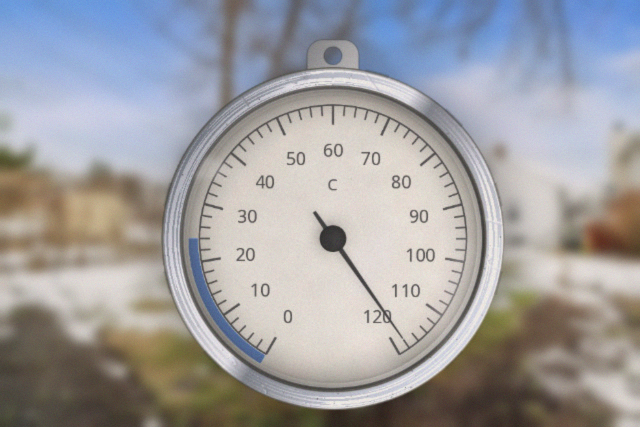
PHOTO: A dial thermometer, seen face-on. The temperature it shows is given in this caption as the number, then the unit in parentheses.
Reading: 118 (°C)
